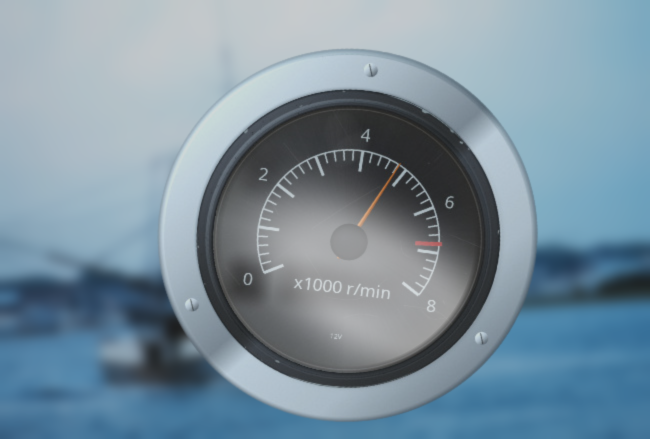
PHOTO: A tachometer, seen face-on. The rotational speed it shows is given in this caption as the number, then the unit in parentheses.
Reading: 4800 (rpm)
